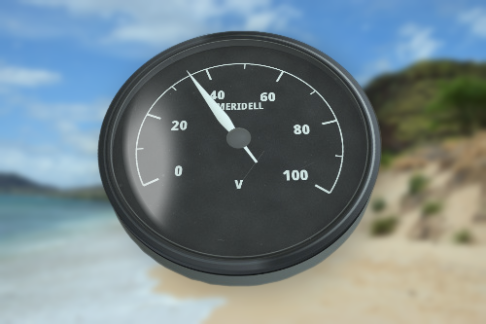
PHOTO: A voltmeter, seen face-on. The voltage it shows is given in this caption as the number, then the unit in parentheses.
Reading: 35 (V)
